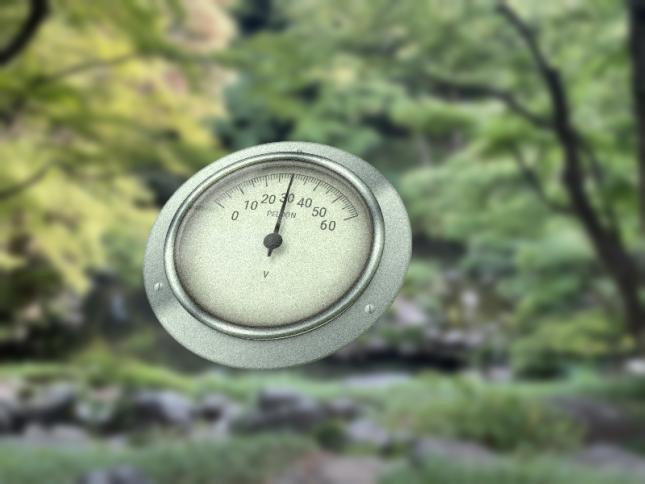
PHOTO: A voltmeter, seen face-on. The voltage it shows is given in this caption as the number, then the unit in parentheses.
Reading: 30 (V)
